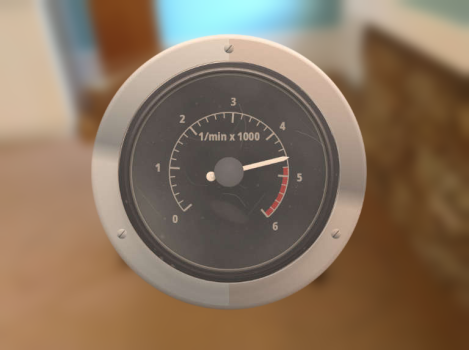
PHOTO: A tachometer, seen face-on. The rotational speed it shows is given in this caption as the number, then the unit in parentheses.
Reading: 4600 (rpm)
